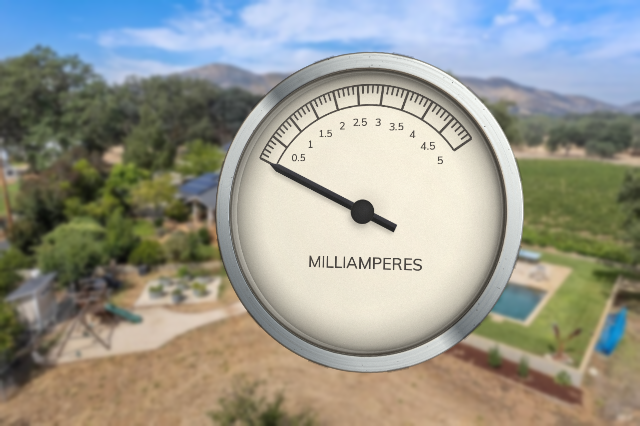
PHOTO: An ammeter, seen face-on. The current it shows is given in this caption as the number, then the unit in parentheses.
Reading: 0 (mA)
